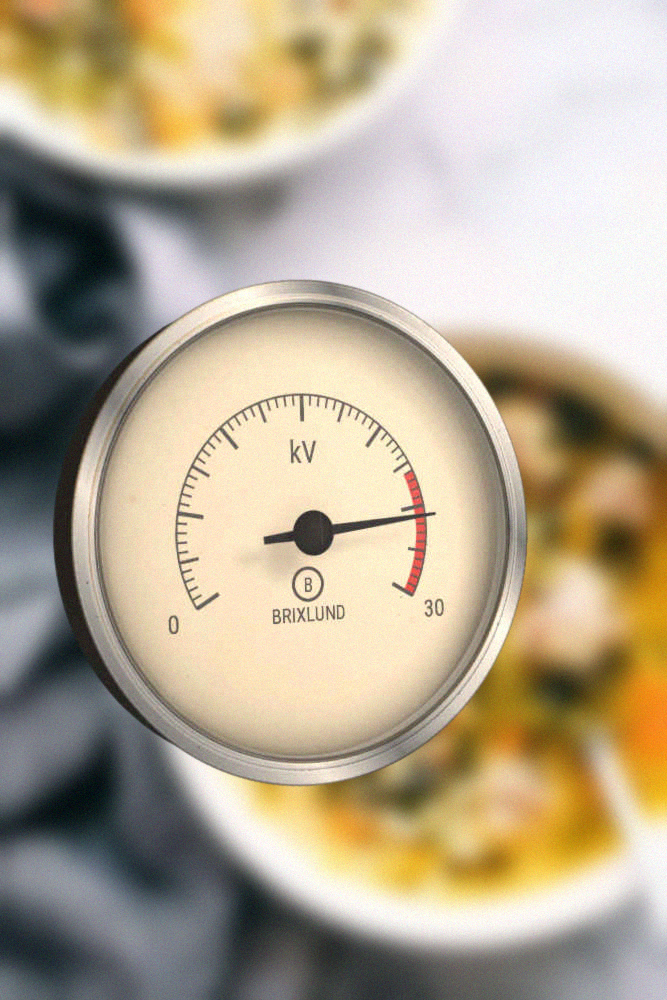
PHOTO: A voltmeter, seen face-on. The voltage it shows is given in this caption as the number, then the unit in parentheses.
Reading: 25.5 (kV)
